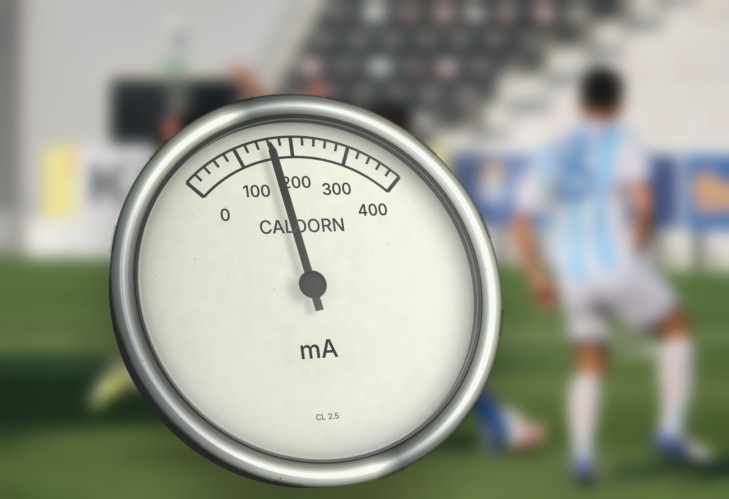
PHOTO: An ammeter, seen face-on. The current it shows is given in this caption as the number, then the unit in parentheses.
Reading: 160 (mA)
